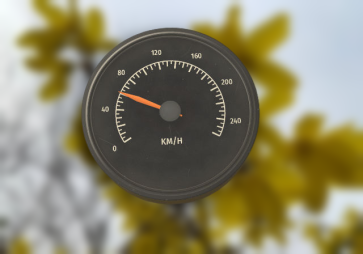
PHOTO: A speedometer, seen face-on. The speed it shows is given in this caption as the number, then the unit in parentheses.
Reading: 60 (km/h)
